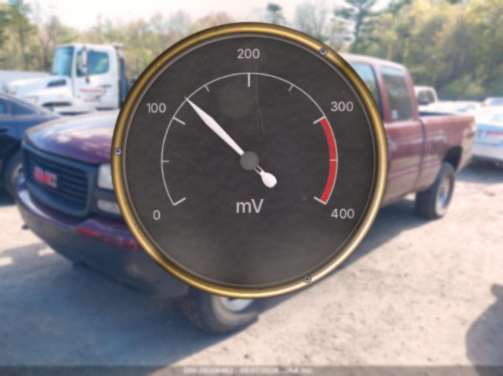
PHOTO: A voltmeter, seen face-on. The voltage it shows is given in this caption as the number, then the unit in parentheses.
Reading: 125 (mV)
